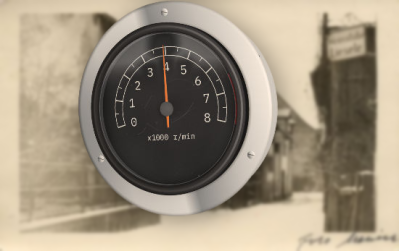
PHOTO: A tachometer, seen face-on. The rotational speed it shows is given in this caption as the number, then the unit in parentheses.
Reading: 4000 (rpm)
